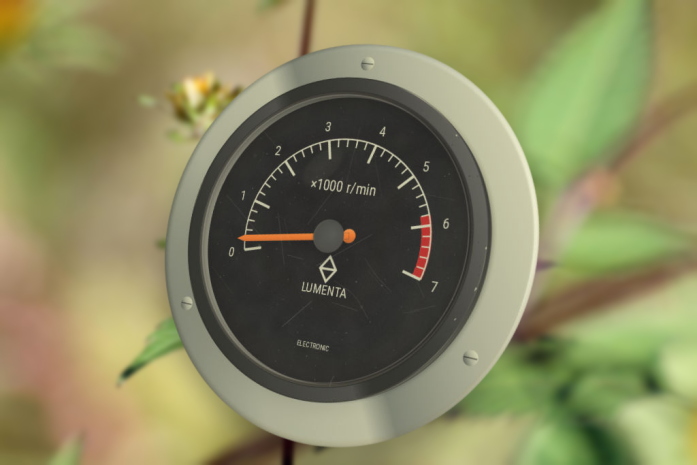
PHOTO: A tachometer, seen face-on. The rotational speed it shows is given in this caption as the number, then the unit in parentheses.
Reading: 200 (rpm)
